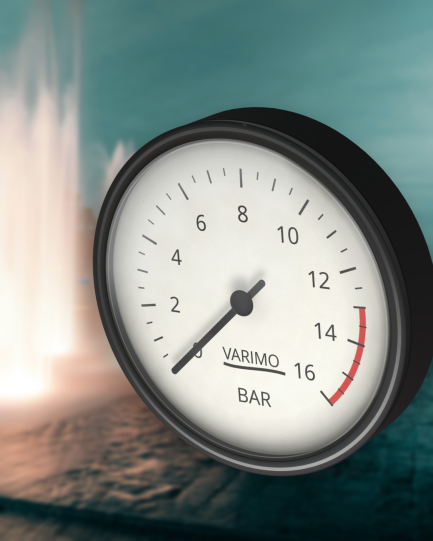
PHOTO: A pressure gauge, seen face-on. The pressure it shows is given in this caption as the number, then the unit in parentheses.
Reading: 0 (bar)
